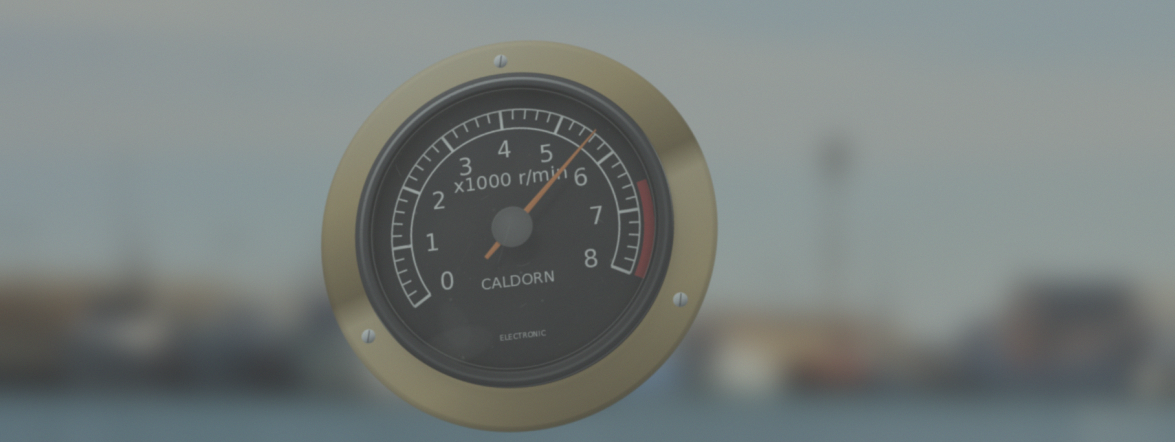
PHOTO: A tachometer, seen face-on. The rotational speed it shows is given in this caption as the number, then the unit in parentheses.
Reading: 5600 (rpm)
